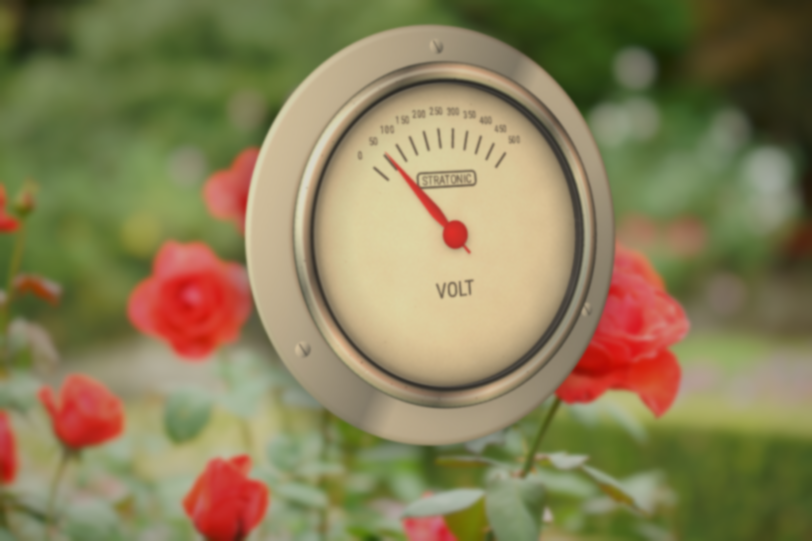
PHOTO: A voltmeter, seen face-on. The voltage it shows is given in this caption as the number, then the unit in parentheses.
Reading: 50 (V)
